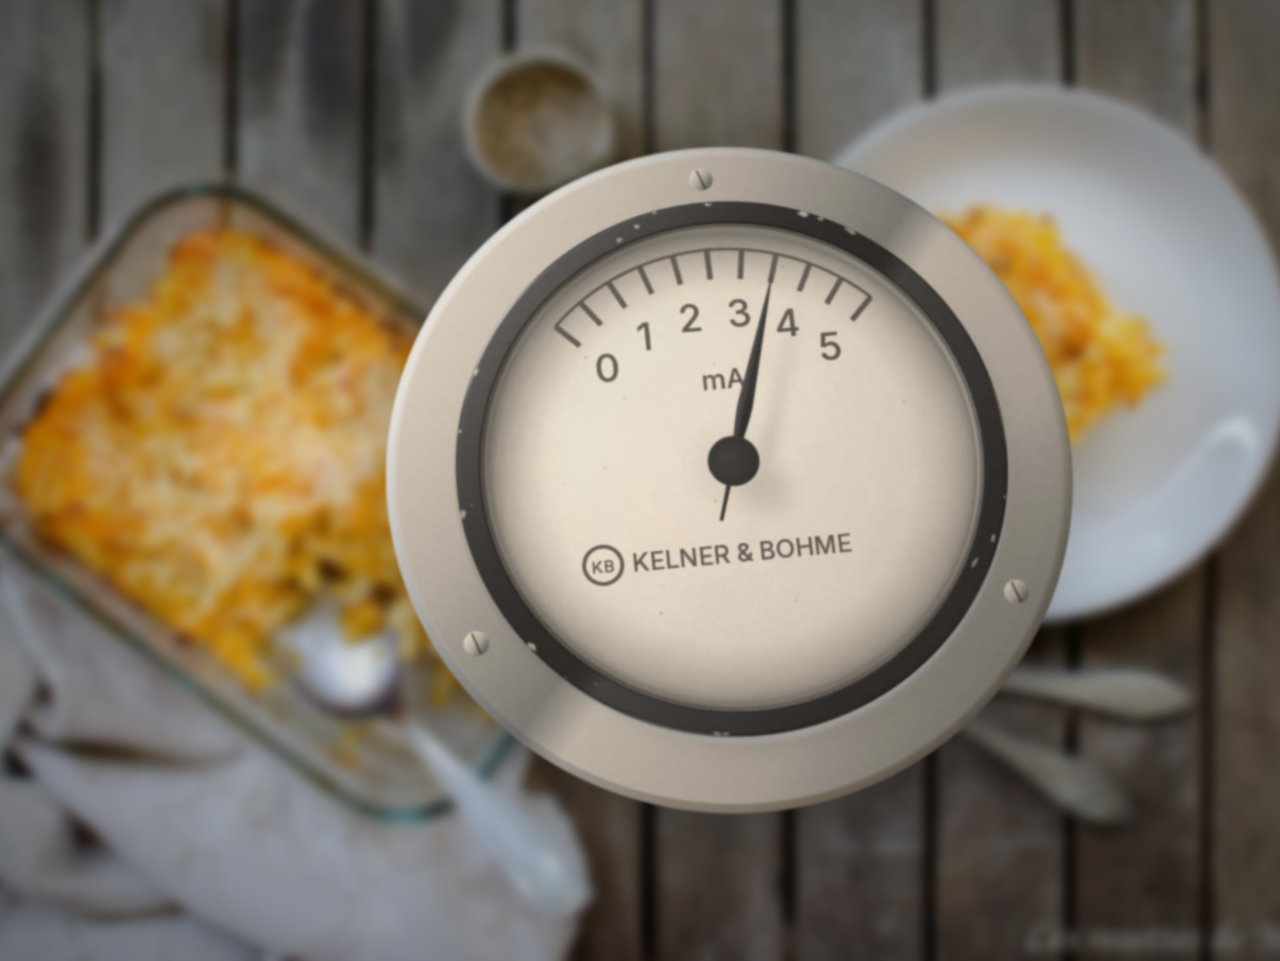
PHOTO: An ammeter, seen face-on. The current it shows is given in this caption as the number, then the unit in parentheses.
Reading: 3.5 (mA)
